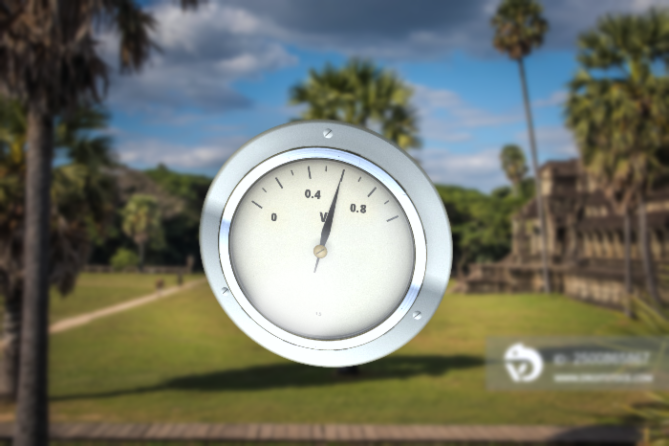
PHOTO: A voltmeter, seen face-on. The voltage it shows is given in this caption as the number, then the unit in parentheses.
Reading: 0.6 (V)
